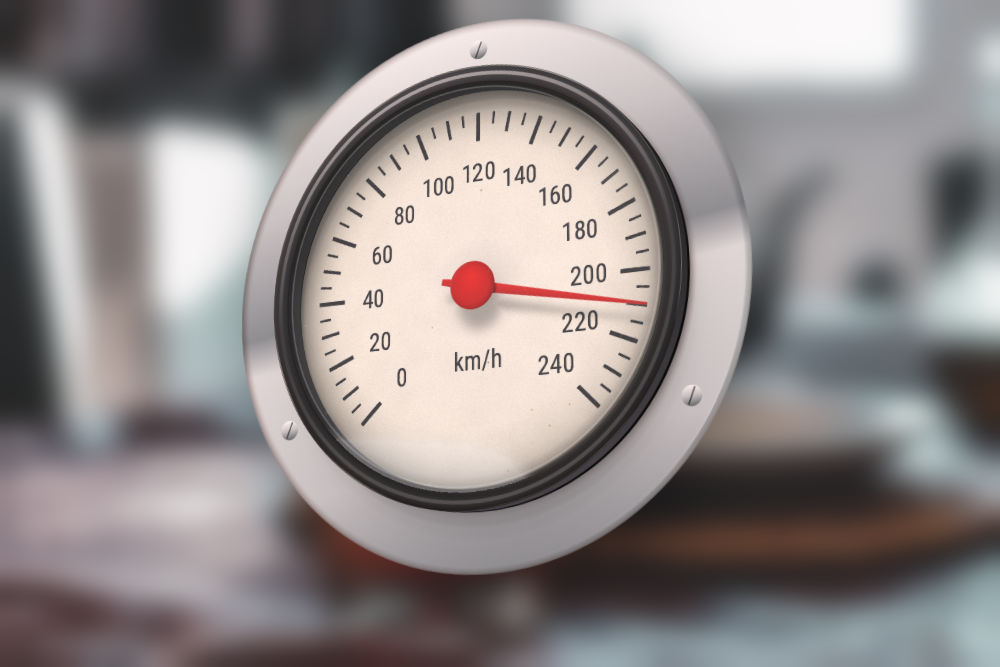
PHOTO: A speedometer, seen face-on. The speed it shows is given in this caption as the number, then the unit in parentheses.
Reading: 210 (km/h)
